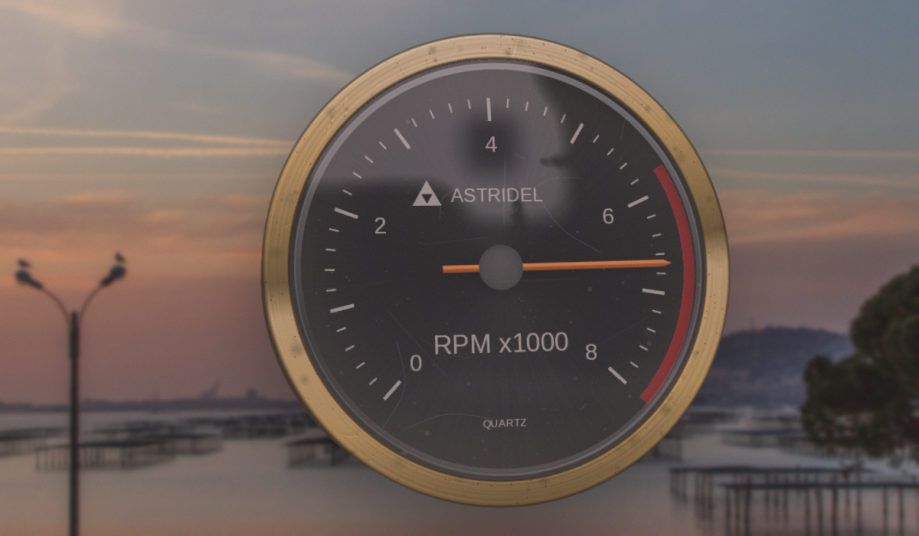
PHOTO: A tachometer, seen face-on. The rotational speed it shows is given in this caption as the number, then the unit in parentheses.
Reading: 6700 (rpm)
